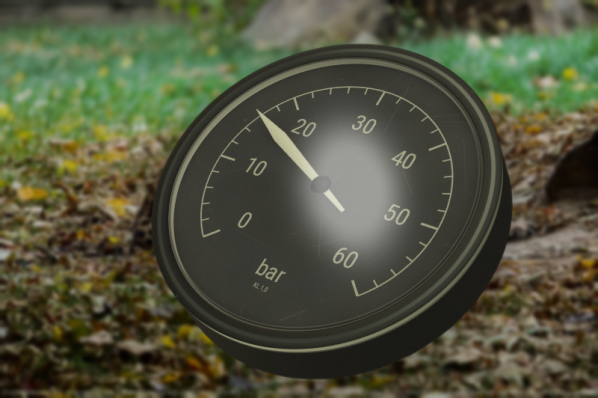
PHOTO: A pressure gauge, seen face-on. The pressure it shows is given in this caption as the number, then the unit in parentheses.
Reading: 16 (bar)
